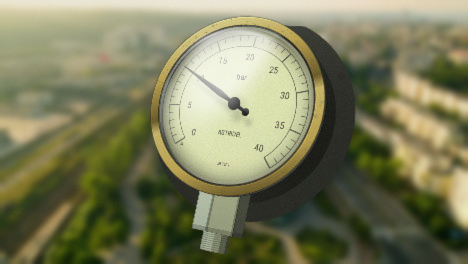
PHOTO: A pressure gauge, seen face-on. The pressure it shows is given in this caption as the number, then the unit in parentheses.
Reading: 10 (bar)
